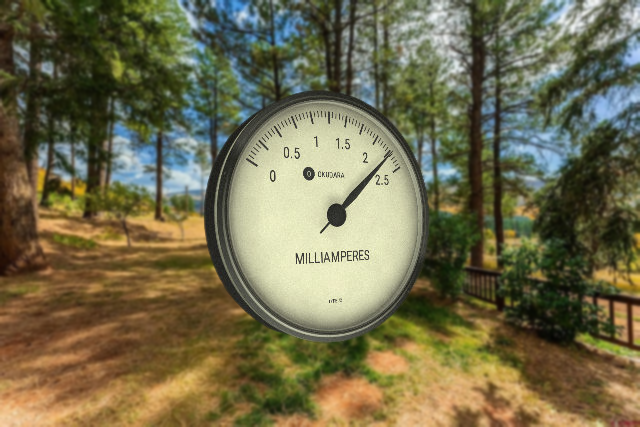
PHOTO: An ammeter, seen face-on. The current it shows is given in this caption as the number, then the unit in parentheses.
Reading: 2.25 (mA)
